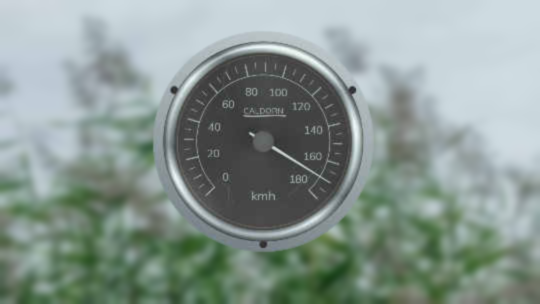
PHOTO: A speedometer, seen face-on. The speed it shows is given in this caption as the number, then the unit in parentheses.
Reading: 170 (km/h)
